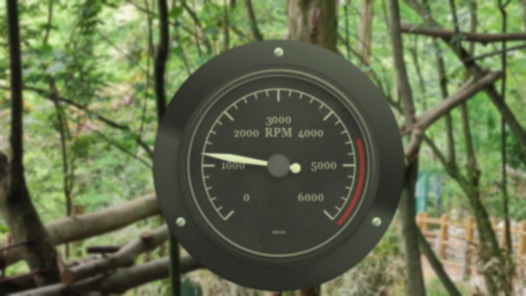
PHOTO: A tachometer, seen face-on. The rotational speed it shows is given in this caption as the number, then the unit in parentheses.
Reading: 1200 (rpm)
